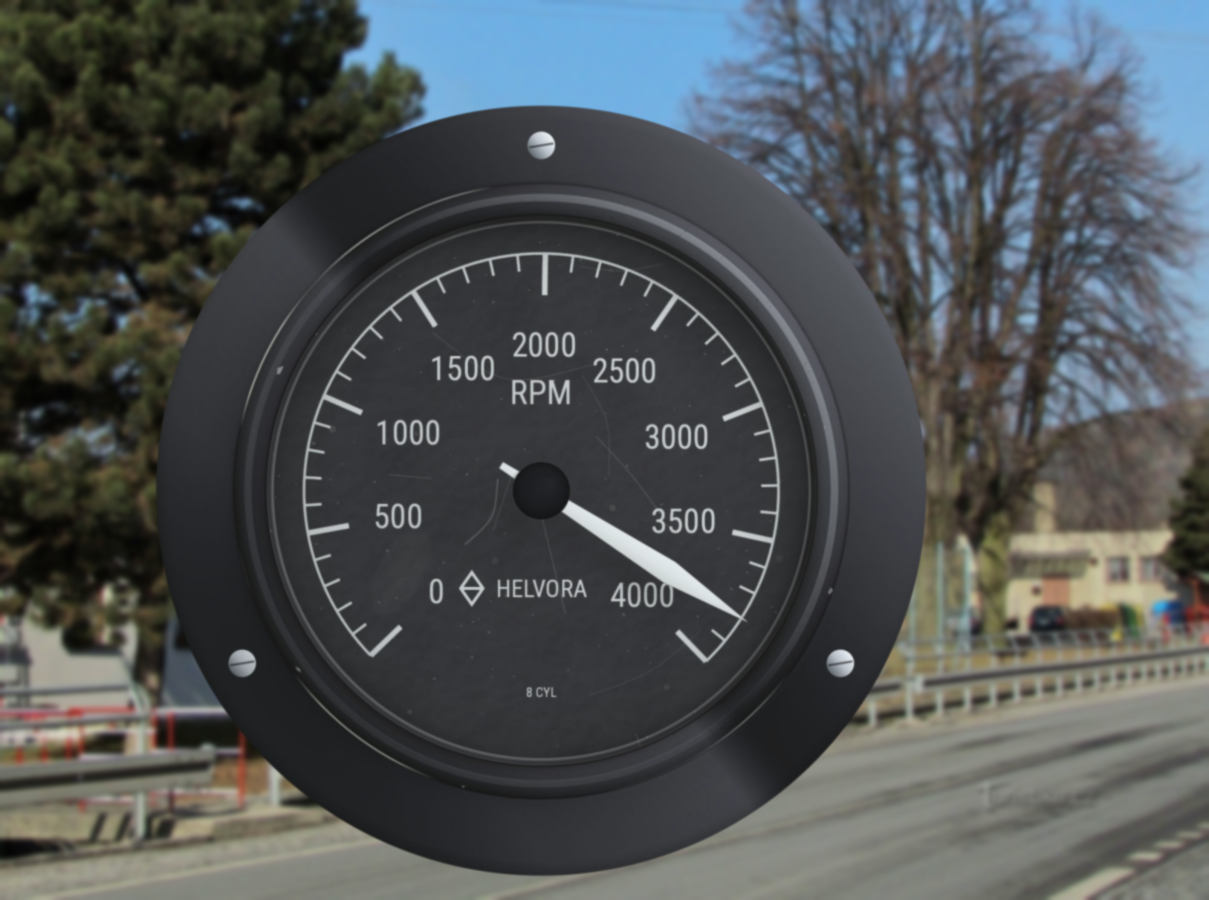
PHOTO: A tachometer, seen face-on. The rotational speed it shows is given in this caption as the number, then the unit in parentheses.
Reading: 3800 (rpm)
